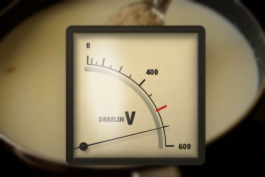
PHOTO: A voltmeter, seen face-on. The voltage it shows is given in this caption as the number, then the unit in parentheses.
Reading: 550 (V)
